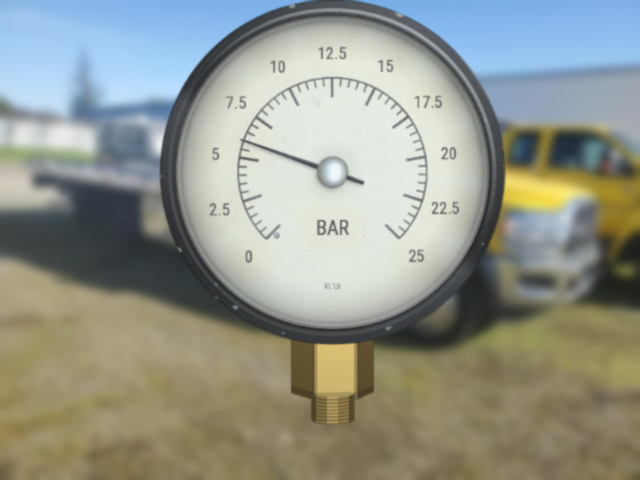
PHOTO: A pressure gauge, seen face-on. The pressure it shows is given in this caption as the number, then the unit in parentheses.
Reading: 6 (bar)
